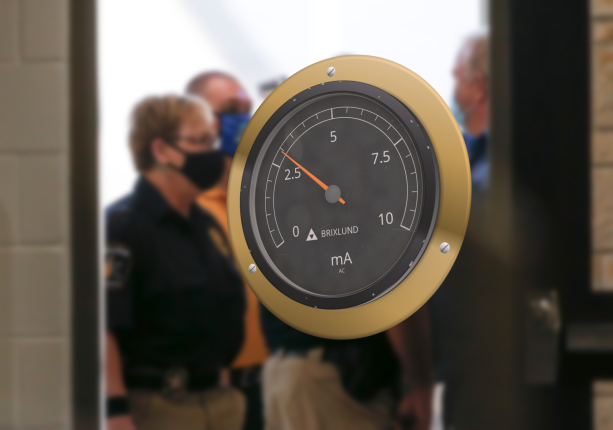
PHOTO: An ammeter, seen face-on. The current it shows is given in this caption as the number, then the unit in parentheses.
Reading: 3 (mA)
